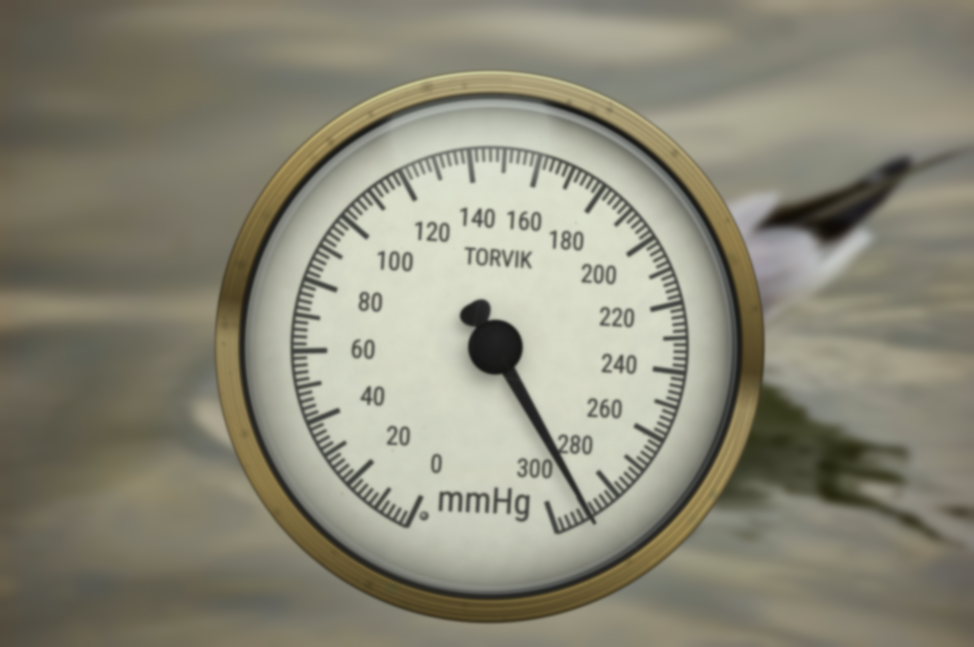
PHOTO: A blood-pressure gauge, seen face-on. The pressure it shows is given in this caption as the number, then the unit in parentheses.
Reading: 290 (mmHg)
